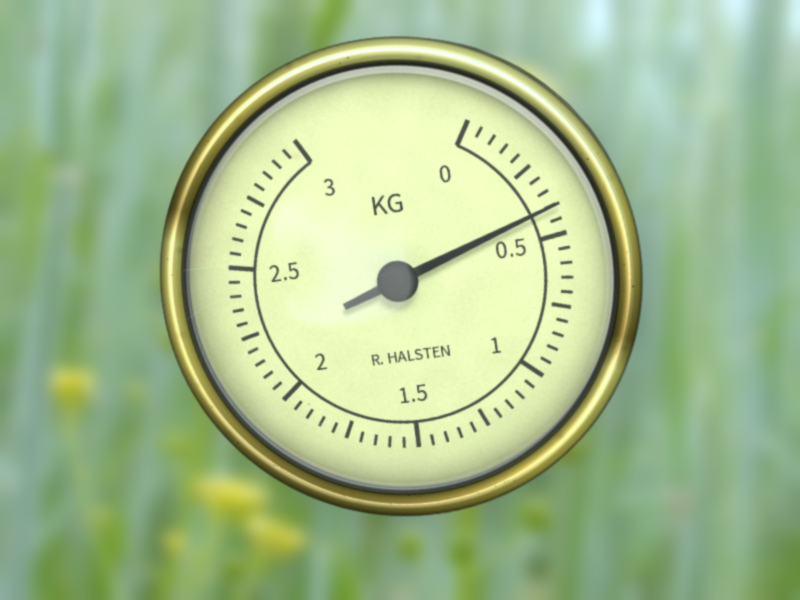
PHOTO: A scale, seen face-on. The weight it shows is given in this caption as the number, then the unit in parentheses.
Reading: 0.4 (kg)
